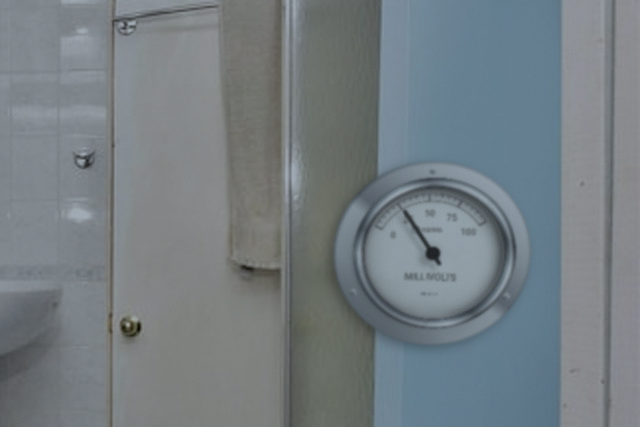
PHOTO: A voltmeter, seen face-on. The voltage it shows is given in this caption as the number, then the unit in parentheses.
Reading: 25 (mV)
